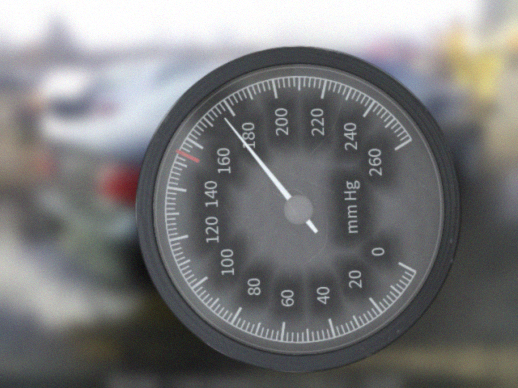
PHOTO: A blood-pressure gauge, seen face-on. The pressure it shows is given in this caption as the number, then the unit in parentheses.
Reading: 176 (mmHg)
